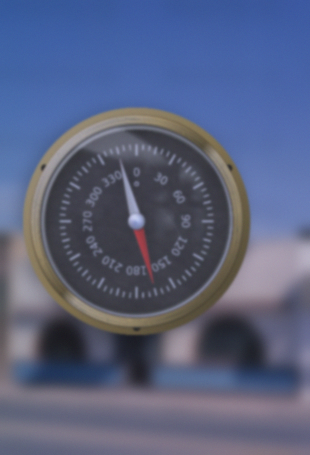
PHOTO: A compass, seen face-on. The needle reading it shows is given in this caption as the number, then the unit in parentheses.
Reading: 165 (°)
